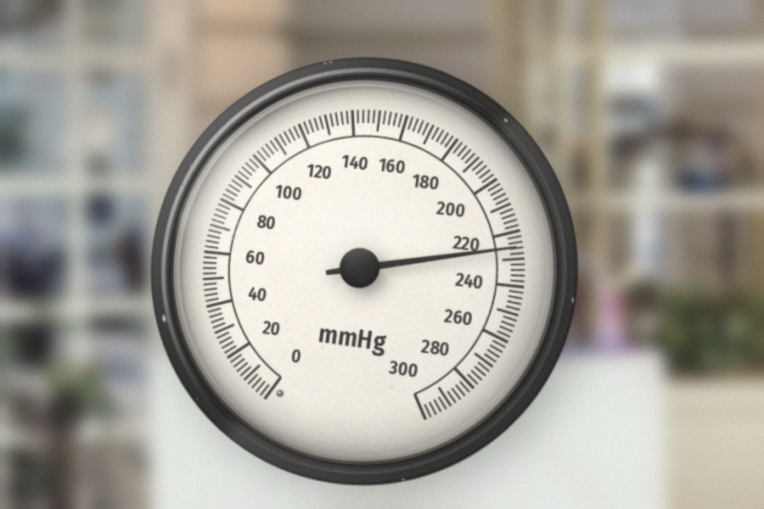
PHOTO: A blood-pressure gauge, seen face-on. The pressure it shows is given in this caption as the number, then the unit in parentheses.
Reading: 226 (mmHg)
